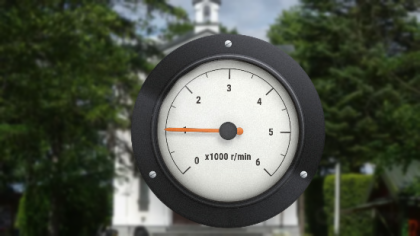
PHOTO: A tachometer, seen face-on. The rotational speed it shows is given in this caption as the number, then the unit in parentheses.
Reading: 1000 (rpm)
